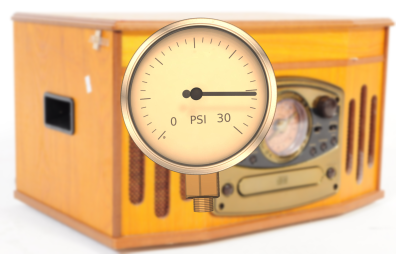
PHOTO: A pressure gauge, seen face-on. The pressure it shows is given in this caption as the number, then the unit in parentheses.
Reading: 25.5 (psi)
